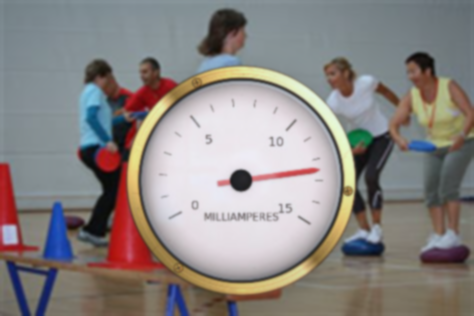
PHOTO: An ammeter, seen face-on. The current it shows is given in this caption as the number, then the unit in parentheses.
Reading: 12.5 (mA)
